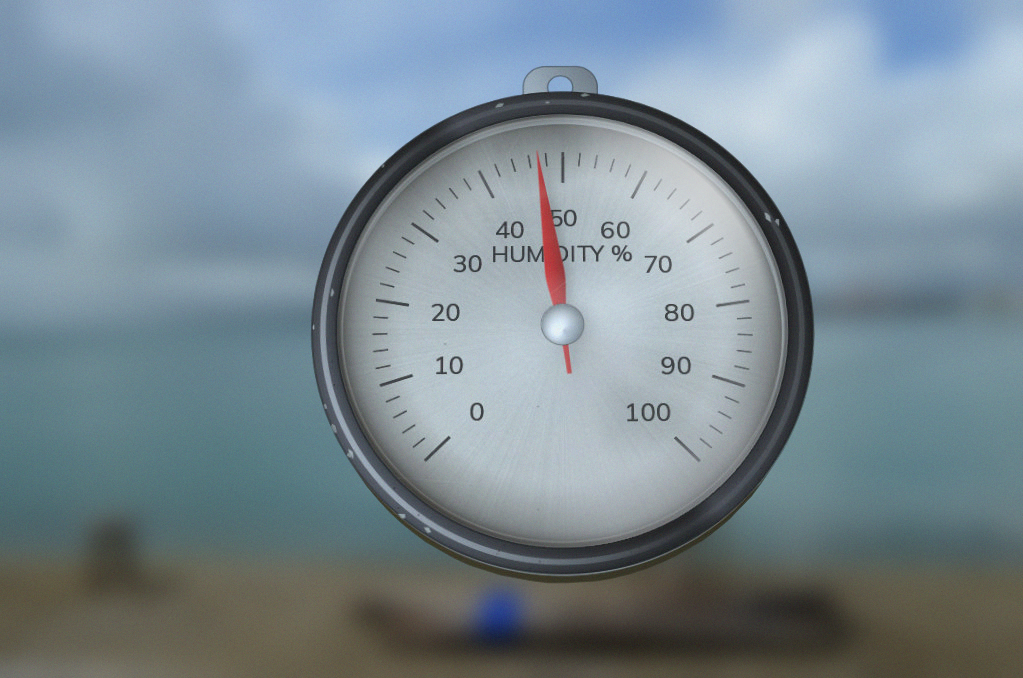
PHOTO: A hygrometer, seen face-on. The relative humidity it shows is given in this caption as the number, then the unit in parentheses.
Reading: 47 (%)
